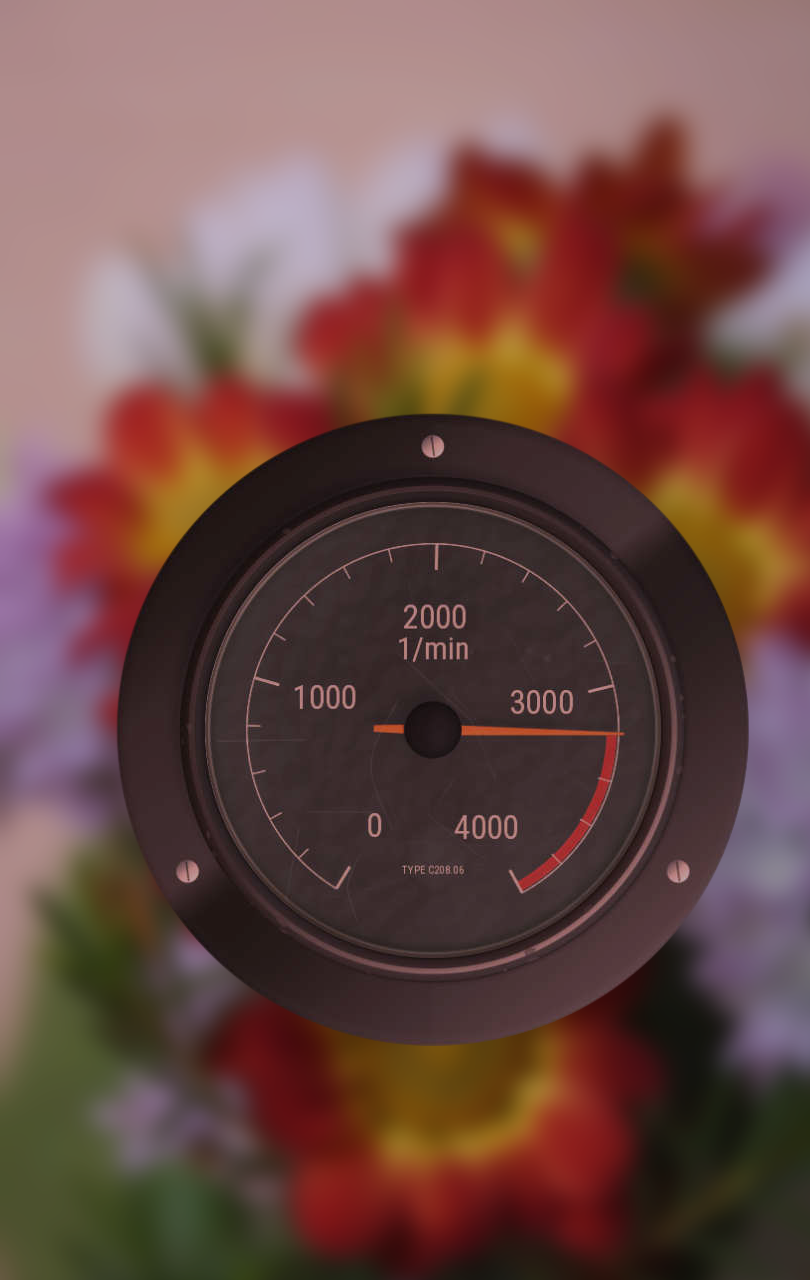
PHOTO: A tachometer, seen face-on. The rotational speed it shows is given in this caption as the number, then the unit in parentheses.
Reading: 3200 (rpm)
